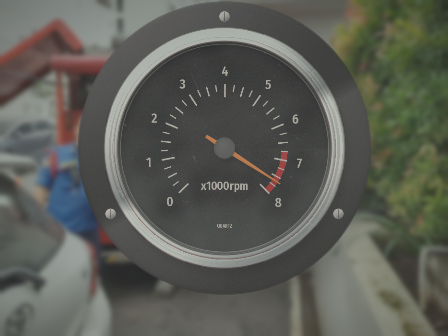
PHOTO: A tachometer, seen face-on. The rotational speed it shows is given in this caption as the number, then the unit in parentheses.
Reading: 7625 (rpm)
